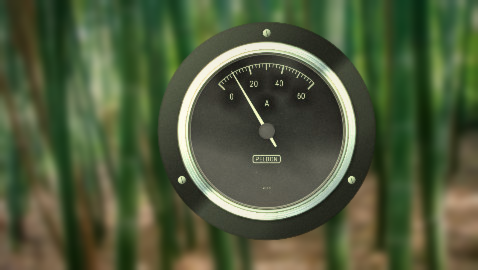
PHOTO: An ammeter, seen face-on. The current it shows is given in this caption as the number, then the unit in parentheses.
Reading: 10 (A)
